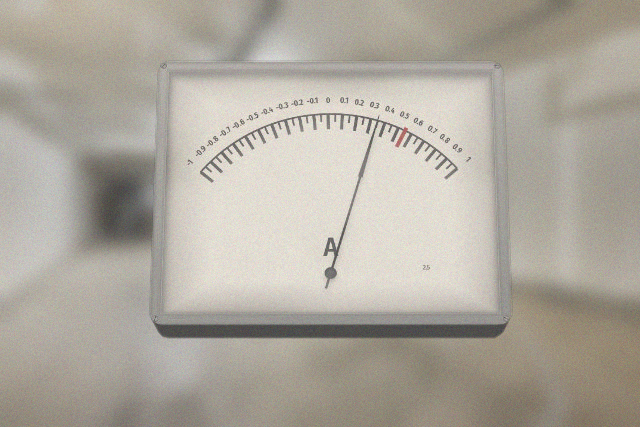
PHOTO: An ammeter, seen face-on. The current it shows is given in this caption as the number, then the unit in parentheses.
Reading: 0.35 (A)
